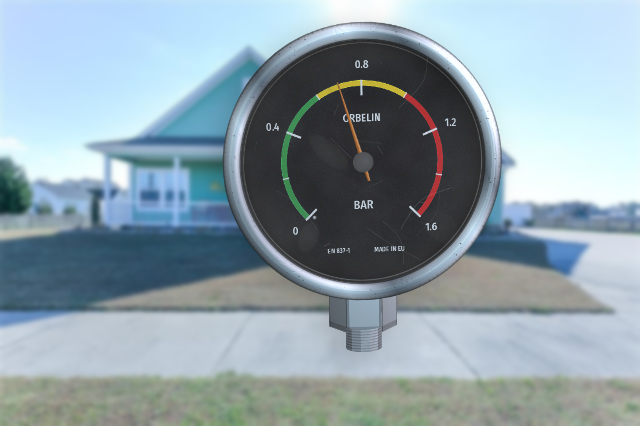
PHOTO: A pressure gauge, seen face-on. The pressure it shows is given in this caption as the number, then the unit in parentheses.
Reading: 0.7 (bar)
